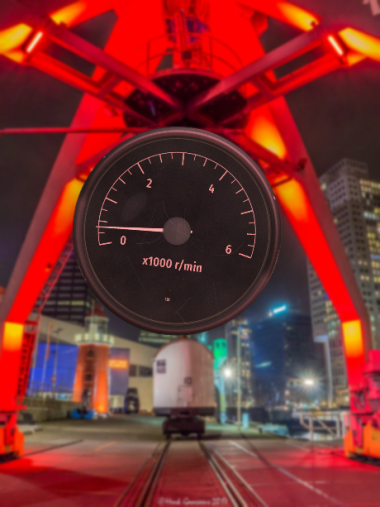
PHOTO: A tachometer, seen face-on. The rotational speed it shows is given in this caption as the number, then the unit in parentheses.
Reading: 375 (rpm)
